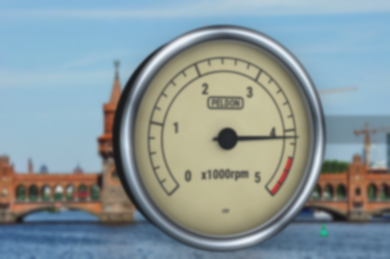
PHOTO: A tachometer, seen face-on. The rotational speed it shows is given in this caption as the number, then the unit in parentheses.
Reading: 4100 (rpm)
